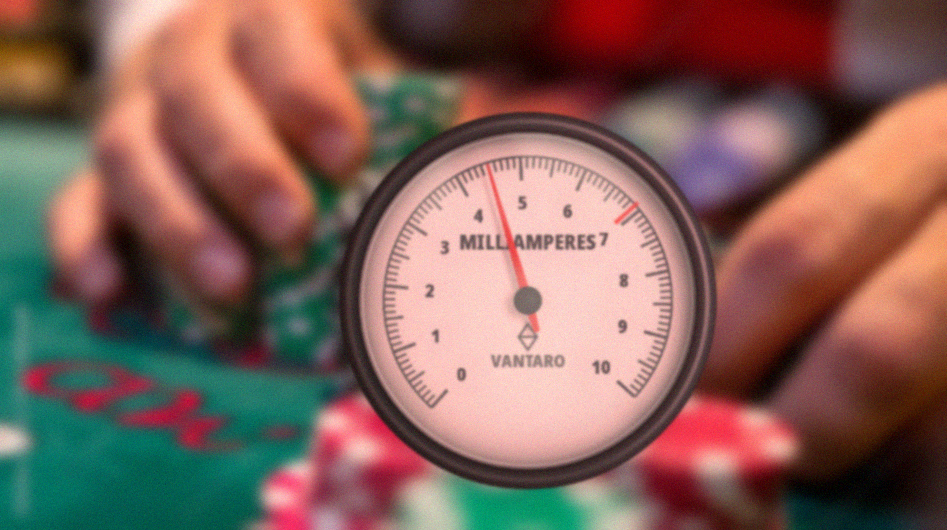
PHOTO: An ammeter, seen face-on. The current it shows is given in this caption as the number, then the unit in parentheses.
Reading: 4.5 (mA)
